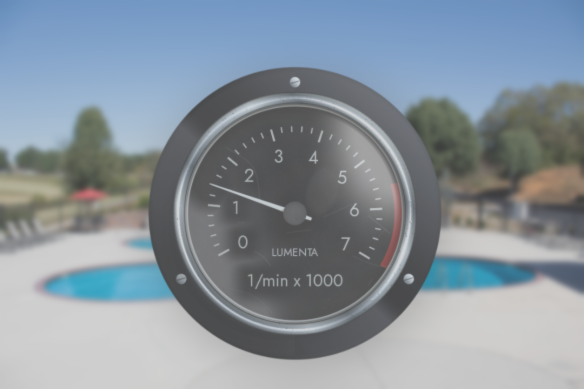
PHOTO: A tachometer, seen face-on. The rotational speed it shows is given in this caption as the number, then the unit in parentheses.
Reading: 1400 (rpm)
